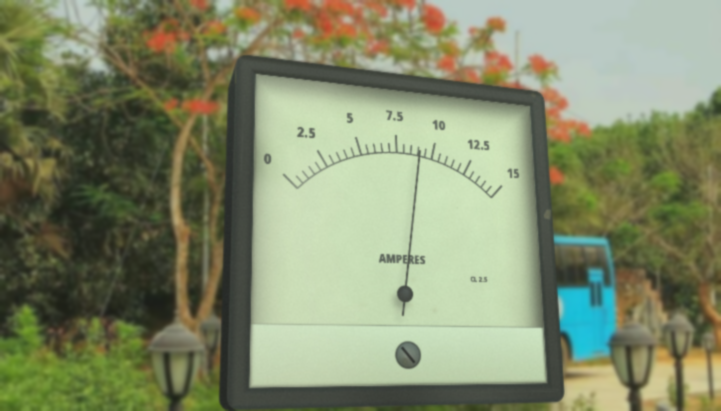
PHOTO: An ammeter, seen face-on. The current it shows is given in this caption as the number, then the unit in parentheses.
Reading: 9 (A)
